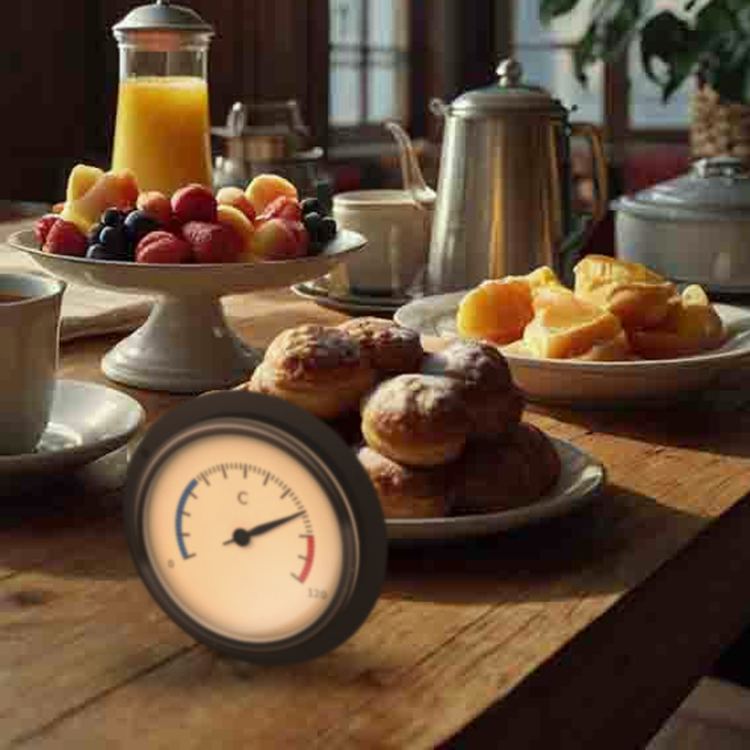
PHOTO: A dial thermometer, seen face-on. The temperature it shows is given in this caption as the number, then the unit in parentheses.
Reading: 90 (°C)
